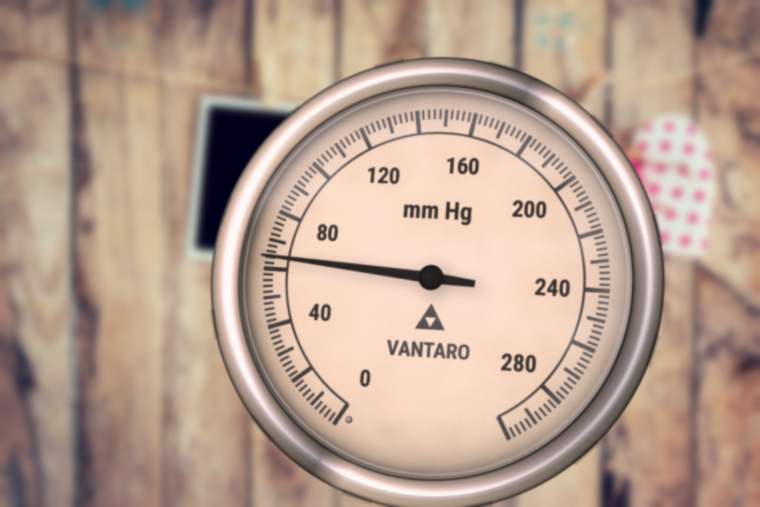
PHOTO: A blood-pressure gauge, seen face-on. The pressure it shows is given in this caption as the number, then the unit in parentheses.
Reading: 64 (mmHg)
